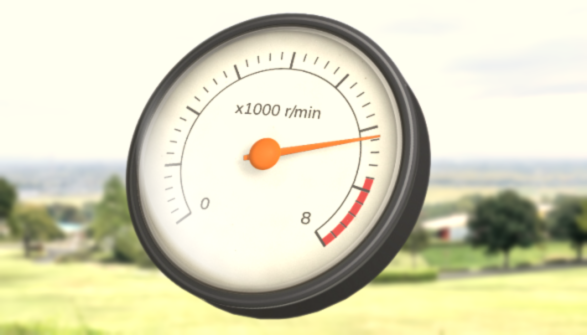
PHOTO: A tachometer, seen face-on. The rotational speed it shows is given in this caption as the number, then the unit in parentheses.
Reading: 6200 (rpm)
